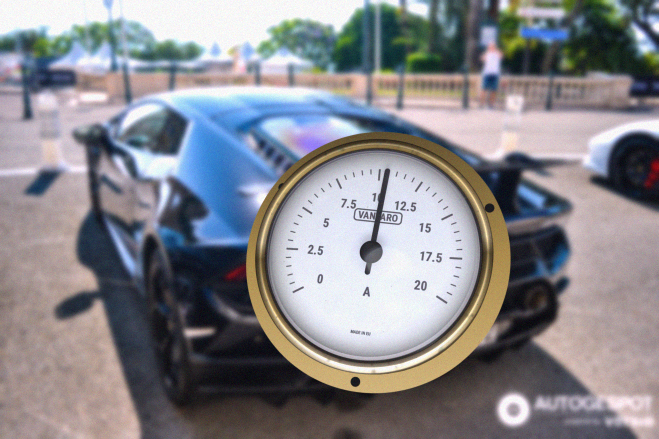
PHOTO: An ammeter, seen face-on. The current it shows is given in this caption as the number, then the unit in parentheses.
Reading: 10.5 (A)
